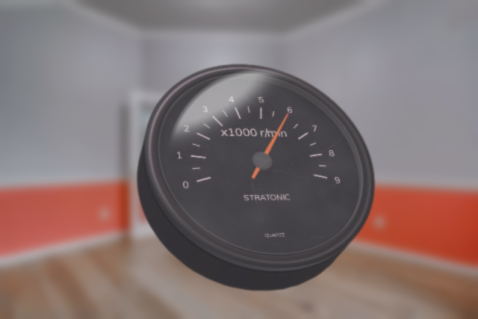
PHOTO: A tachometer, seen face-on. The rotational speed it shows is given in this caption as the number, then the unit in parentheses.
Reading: 6000 (rpm)
